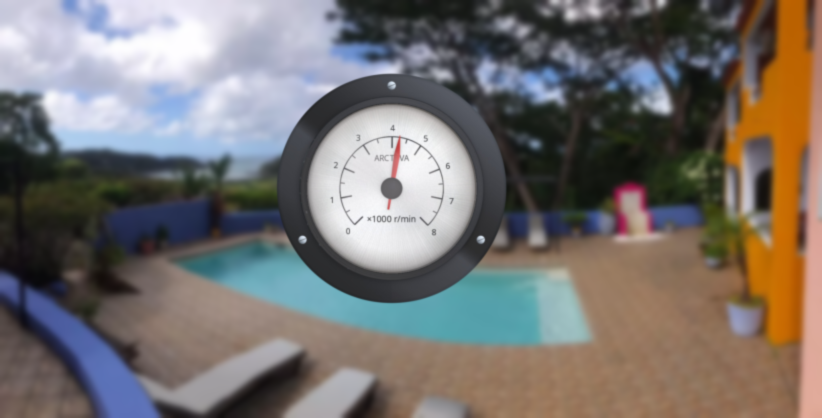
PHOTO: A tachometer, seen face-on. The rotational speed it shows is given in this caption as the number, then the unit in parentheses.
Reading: 4250 (rpm)
